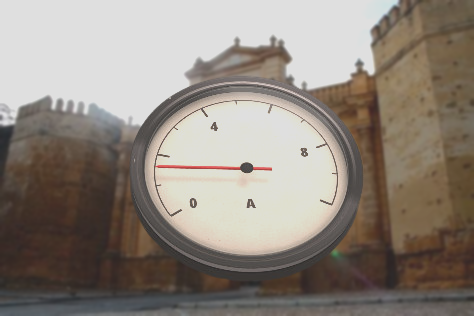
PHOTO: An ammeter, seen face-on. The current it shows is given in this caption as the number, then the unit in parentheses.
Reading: 1.5 (A)
